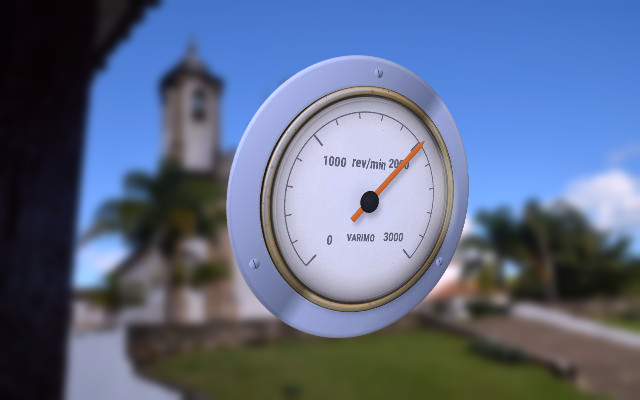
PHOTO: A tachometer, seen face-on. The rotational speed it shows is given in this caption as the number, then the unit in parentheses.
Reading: 2000 (rpm)
